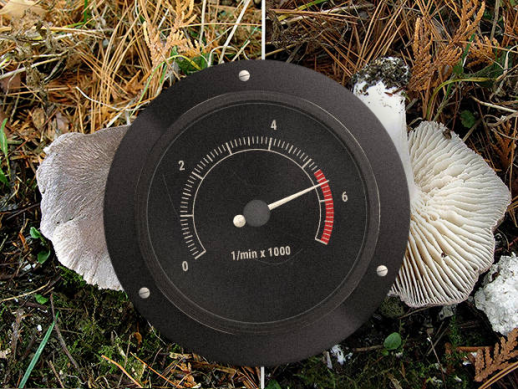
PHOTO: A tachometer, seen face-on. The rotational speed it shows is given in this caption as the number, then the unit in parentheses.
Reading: 5600 (rpm)
